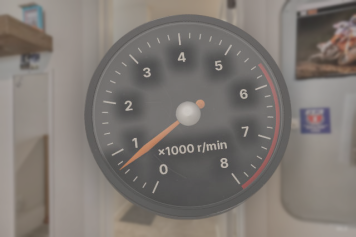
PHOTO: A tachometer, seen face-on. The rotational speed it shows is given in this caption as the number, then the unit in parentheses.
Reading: 700 (rpm)
